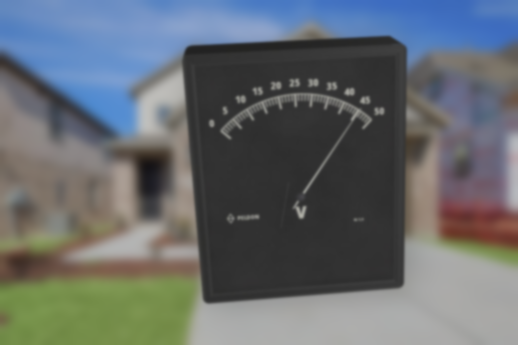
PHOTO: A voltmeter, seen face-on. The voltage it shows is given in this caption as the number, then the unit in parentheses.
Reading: 45 (V)
